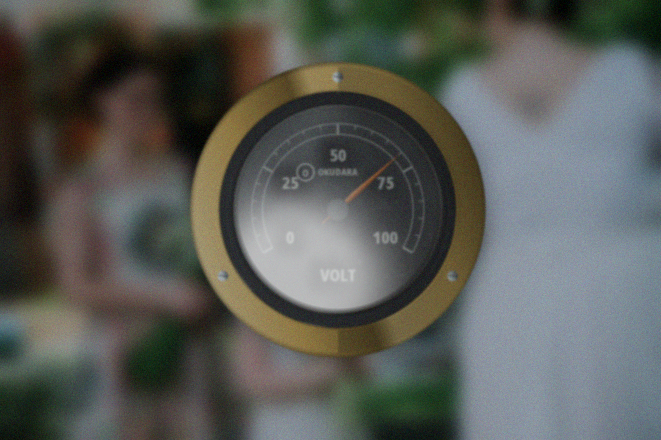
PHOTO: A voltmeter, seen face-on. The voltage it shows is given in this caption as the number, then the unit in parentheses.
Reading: 70 (V)
